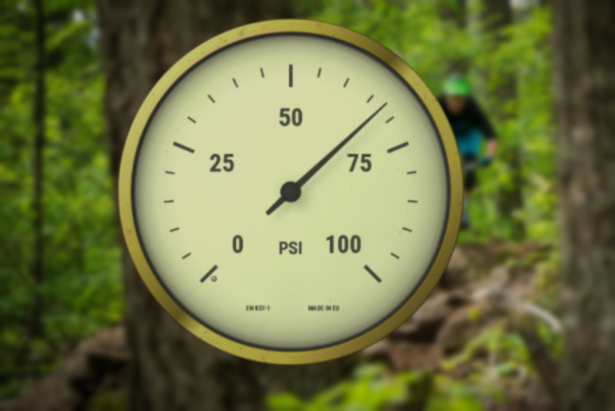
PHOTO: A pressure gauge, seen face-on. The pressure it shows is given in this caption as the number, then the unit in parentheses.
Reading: 67.5 (psi)
